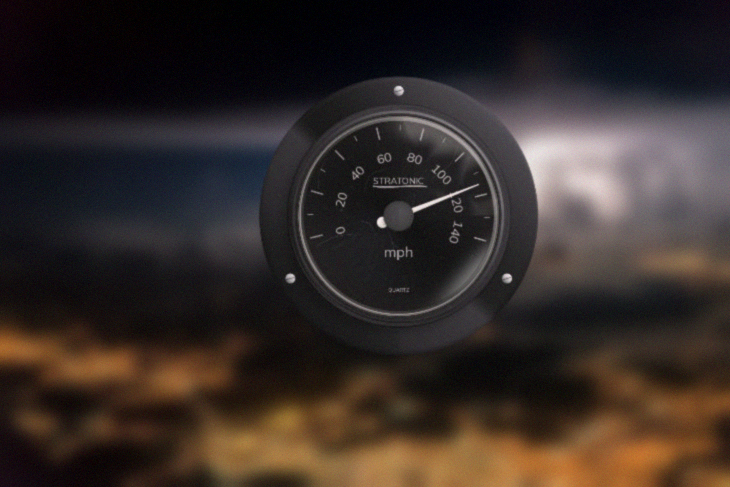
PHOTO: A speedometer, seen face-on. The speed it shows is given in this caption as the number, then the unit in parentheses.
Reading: 115 (mph)
